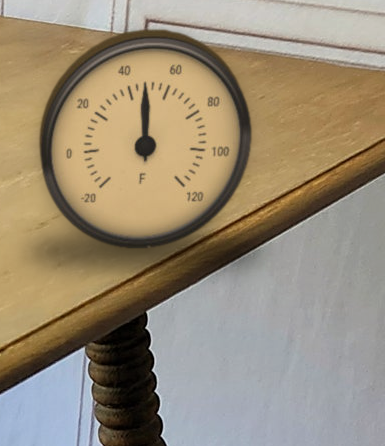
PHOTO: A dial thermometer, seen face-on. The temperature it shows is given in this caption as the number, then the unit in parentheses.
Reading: 48 (°F)
